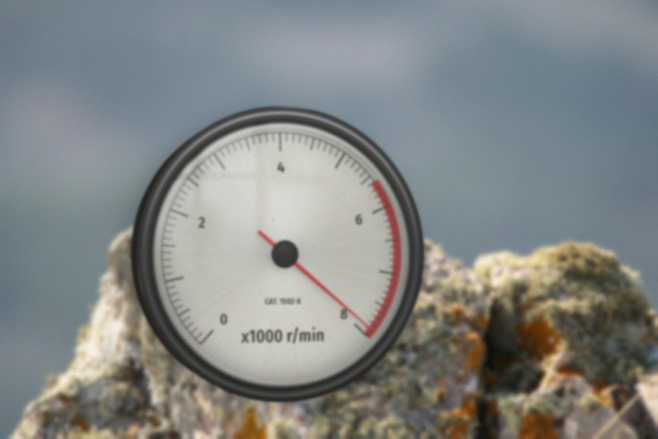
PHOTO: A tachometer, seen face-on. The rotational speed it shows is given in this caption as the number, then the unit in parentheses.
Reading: 7900 (rpm)
